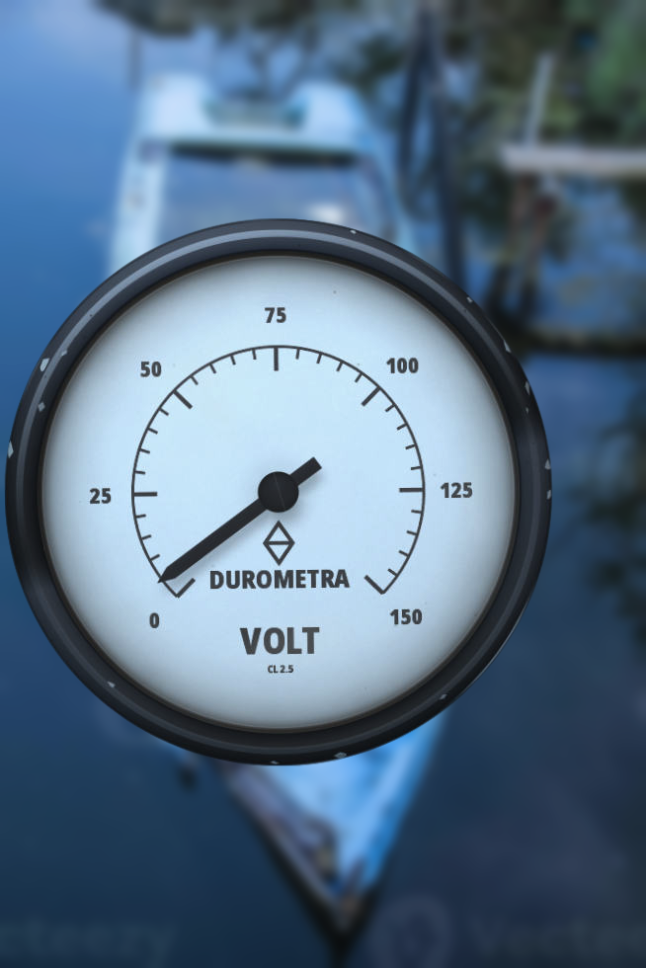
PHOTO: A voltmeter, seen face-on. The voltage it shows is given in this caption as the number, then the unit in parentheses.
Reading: 5 (V)
